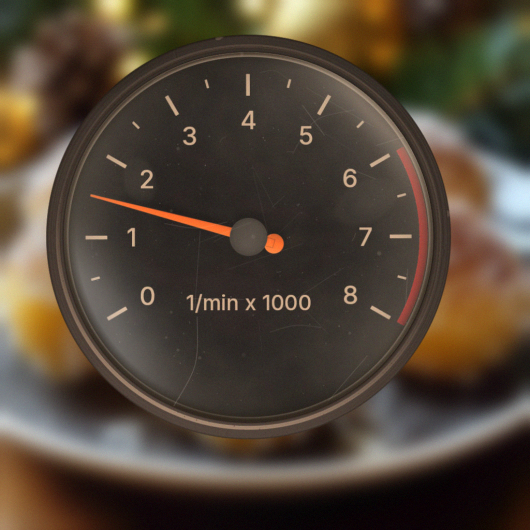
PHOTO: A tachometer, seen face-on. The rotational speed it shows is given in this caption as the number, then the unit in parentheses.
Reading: 1500 (rpm)
